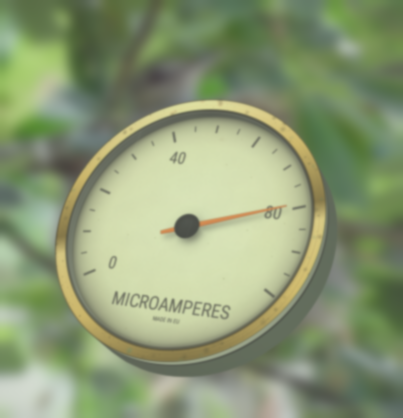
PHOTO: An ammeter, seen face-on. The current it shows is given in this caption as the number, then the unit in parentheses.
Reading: 80 (µA)
